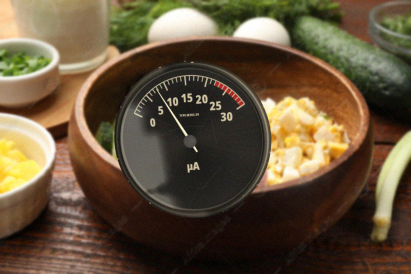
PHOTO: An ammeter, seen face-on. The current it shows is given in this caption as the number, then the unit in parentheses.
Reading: 8 (µA)
